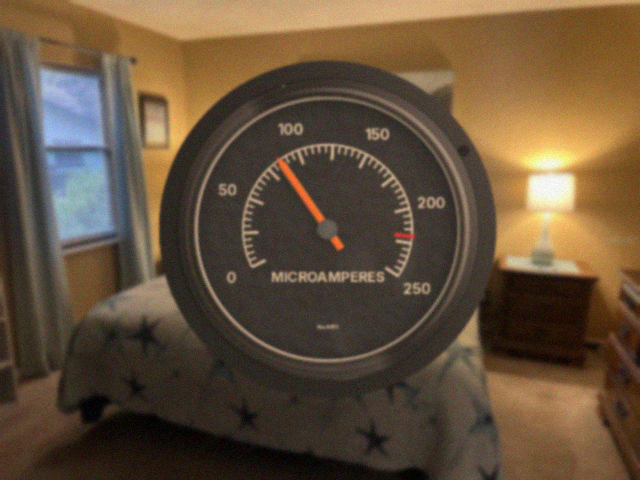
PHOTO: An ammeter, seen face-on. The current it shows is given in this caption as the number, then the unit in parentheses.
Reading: 85 (µA)
